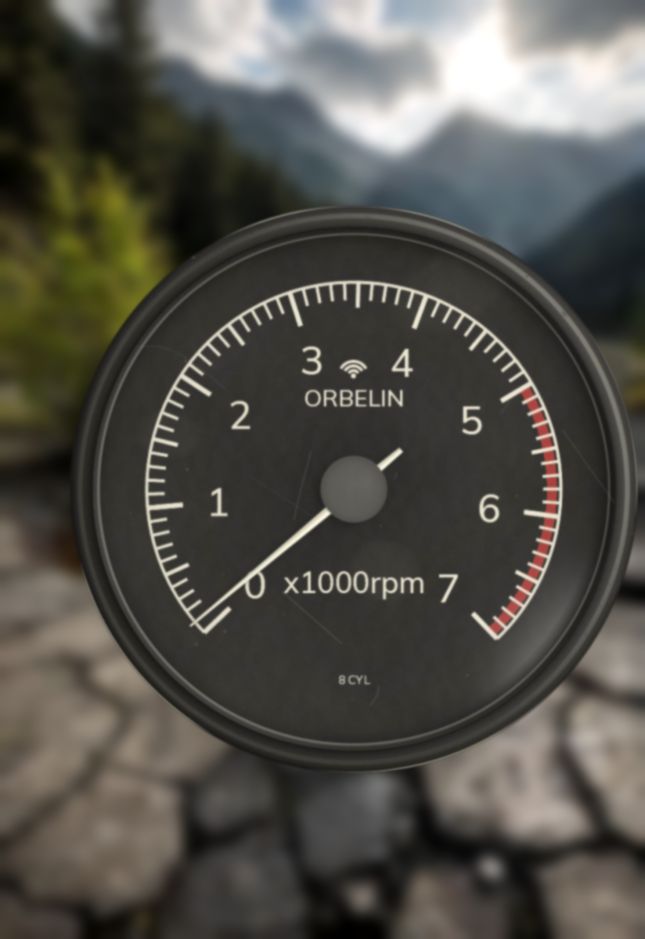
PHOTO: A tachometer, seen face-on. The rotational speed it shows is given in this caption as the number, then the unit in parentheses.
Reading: 100 (rpm)
